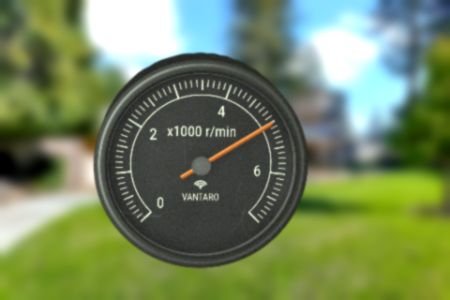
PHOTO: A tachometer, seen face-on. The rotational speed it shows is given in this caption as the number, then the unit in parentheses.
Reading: 5000 (rpm)
